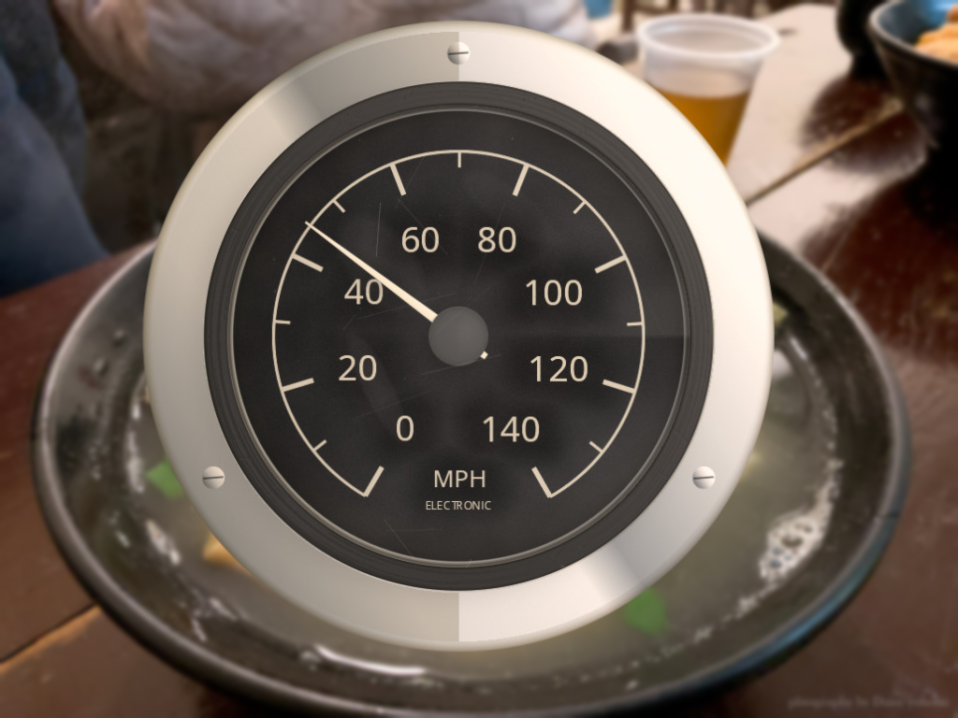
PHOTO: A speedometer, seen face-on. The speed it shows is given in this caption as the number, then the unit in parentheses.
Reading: 45 (mph)
